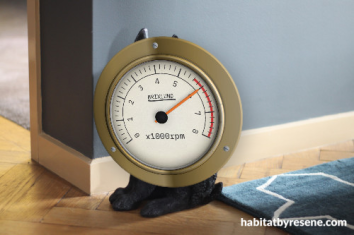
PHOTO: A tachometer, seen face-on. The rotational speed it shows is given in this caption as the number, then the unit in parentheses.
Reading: 6000 (rpm)
